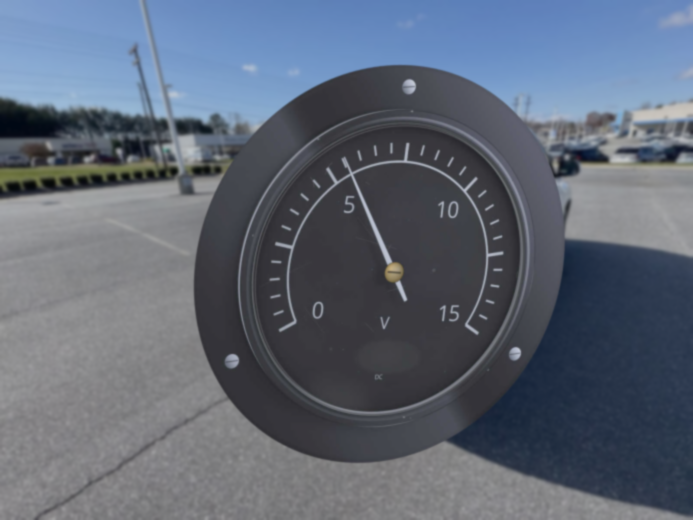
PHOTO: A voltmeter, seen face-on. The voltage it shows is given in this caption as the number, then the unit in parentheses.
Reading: 5.5 (V)
